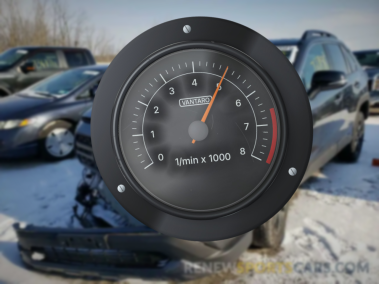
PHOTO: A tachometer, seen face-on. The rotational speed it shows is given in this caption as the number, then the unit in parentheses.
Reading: 5000 (rpm)
